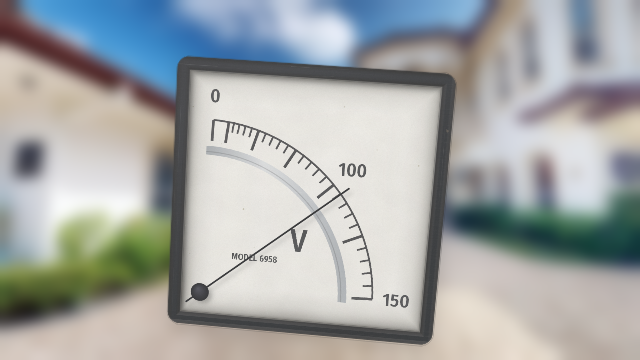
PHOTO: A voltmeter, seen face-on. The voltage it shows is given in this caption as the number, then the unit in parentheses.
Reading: 105 (V)
